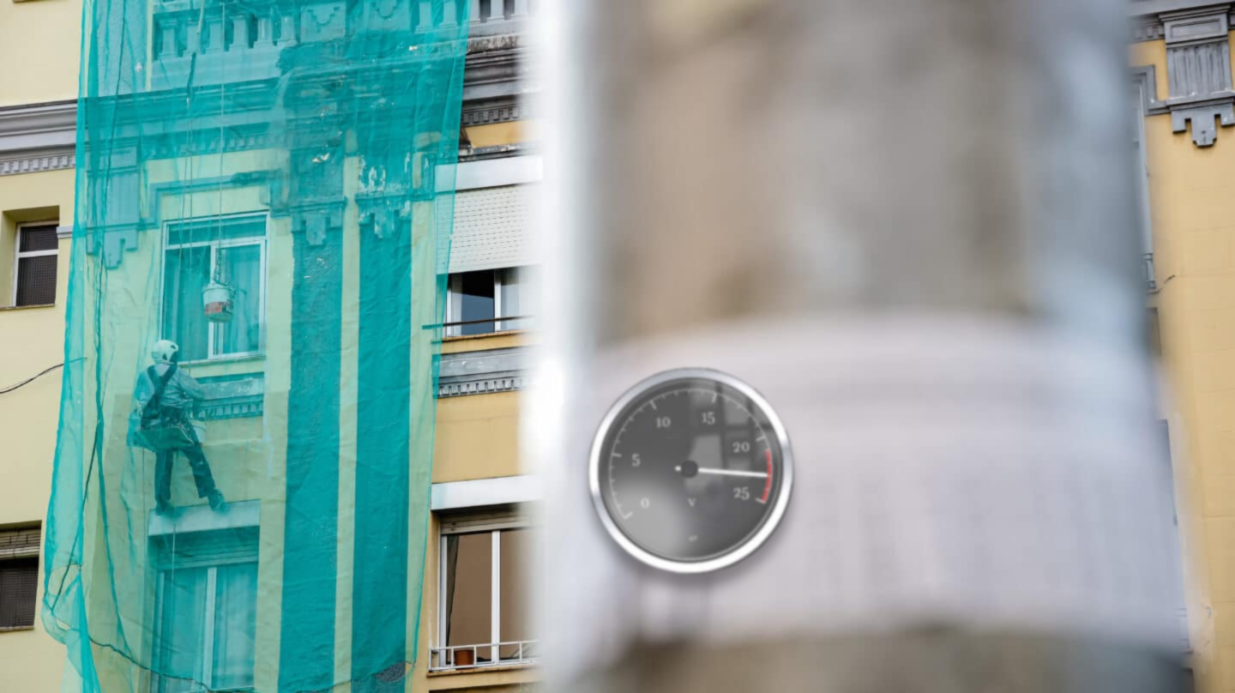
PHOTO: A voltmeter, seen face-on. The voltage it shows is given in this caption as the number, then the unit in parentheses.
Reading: 23 (V)
